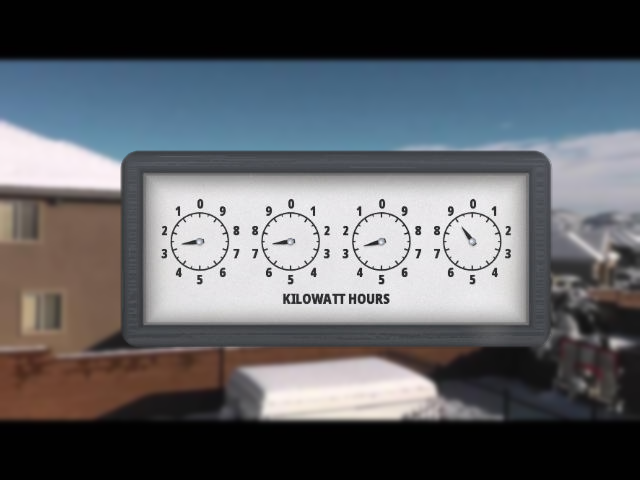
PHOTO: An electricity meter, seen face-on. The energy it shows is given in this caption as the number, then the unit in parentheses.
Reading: 2729 (kWh)
